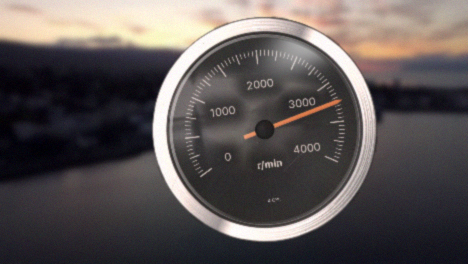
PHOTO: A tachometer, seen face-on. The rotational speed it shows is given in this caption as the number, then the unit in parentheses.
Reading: 3250 (rpm)
